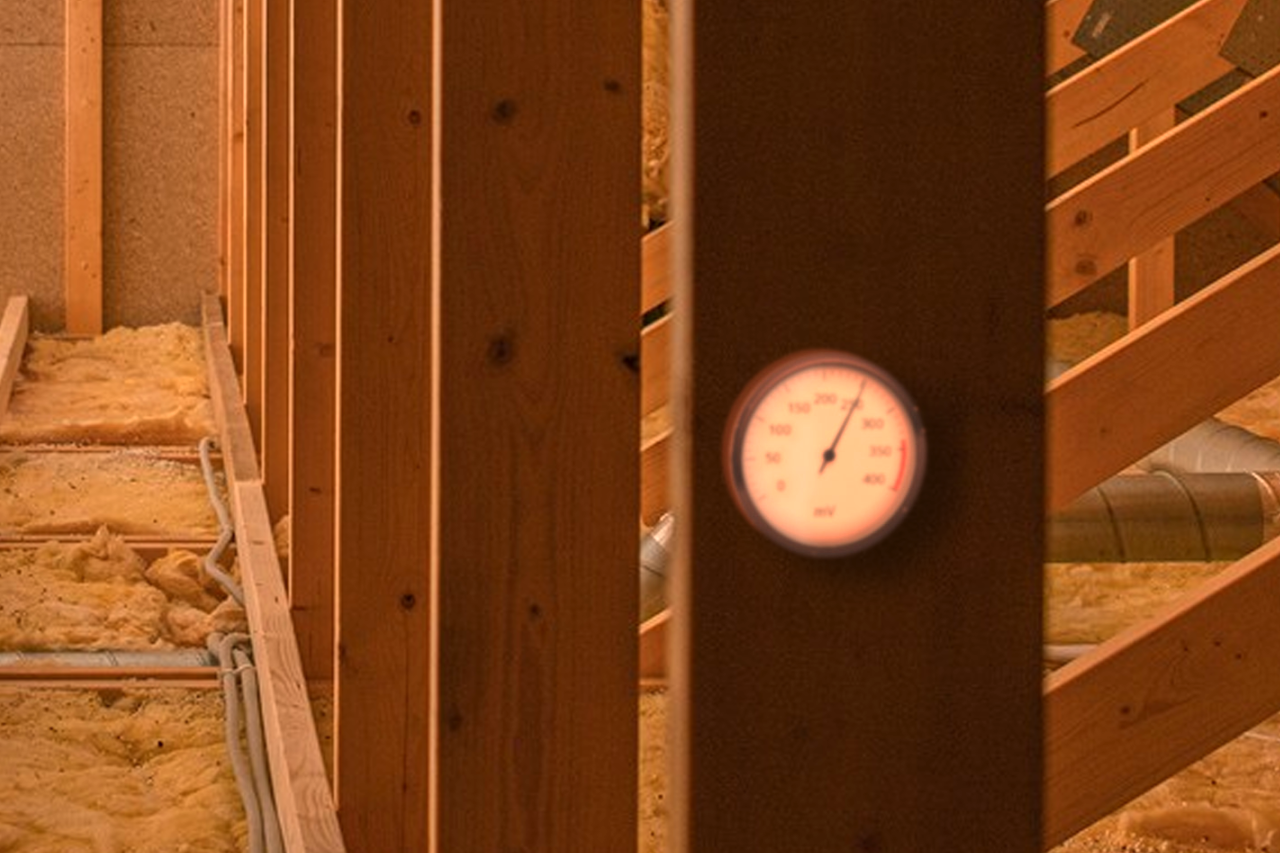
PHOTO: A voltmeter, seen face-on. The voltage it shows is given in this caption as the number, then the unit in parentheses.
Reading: 250 (mV)
